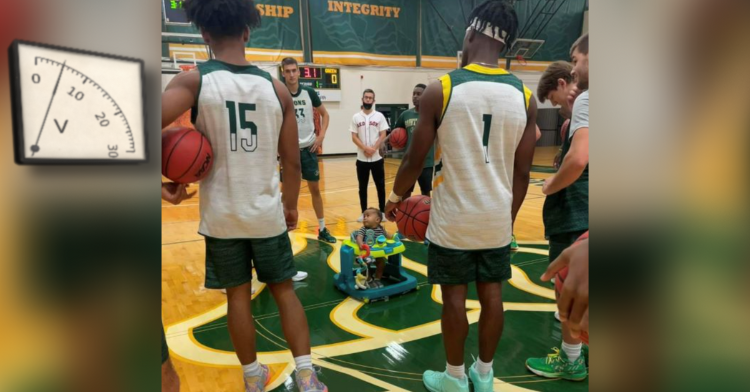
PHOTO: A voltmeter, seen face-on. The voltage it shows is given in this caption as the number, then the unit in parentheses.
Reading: 5 (V)
